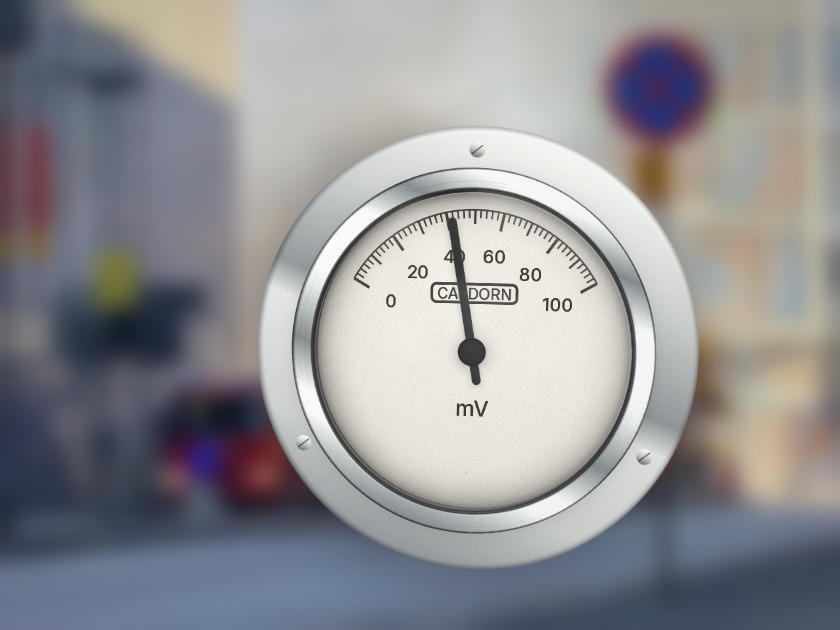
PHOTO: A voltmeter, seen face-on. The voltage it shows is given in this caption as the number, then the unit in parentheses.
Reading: 42 (mV)
